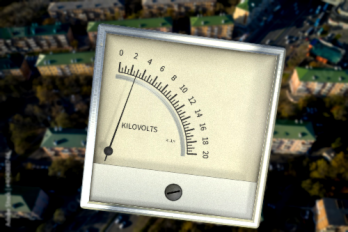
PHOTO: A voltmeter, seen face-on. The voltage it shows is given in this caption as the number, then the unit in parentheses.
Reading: 3 (kV)
